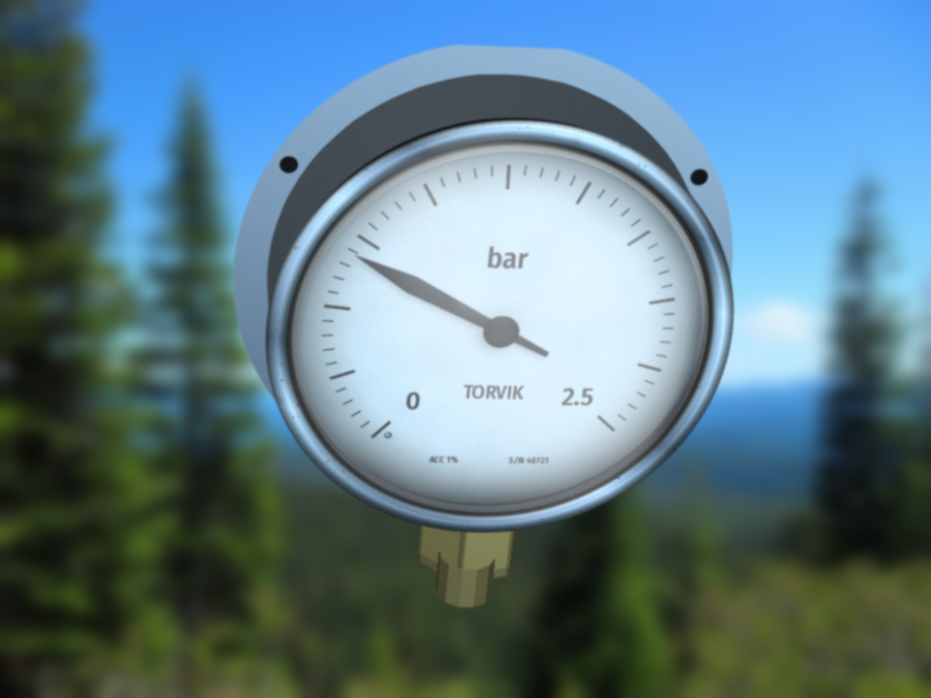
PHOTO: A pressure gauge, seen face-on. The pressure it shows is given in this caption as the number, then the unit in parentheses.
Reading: 0.7 (bar)
